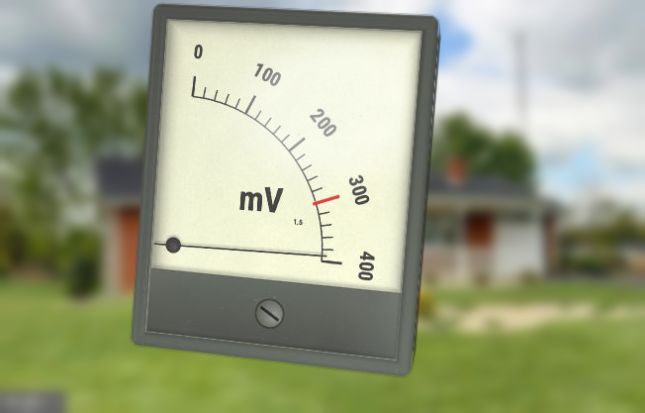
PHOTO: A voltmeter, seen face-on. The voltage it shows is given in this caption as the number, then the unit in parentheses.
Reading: 390 (mV)
